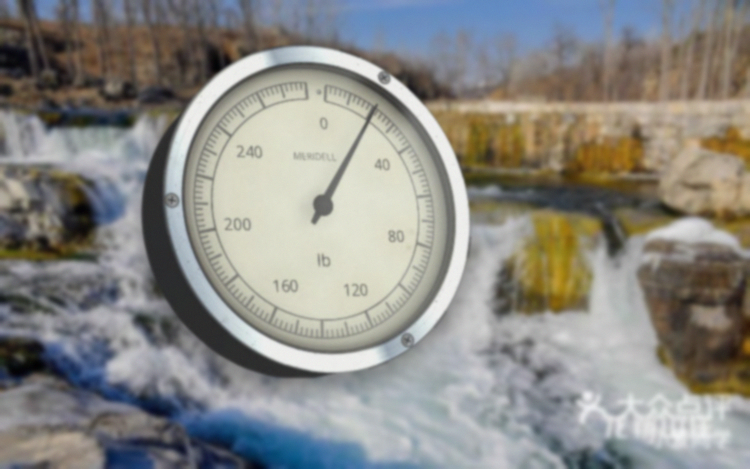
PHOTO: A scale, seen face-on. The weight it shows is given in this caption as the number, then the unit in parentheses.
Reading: 20 (lb)
